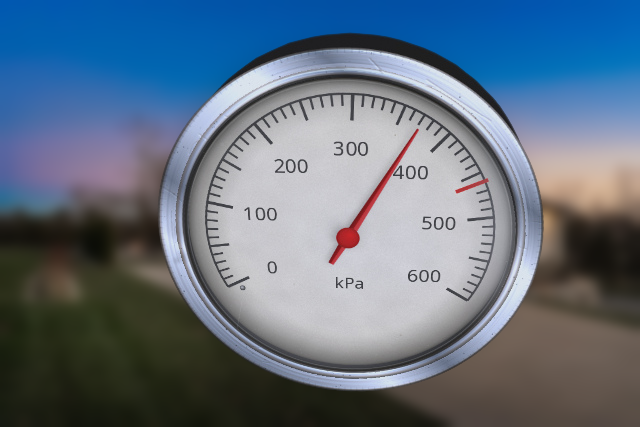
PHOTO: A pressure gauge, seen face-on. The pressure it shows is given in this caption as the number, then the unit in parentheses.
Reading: 370 (kPa)
